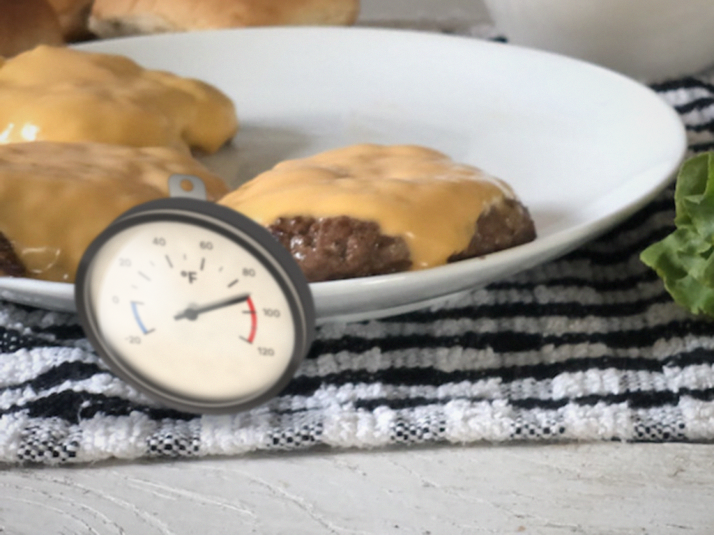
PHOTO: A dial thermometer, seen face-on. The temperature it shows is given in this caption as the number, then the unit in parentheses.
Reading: 90 (°F)
